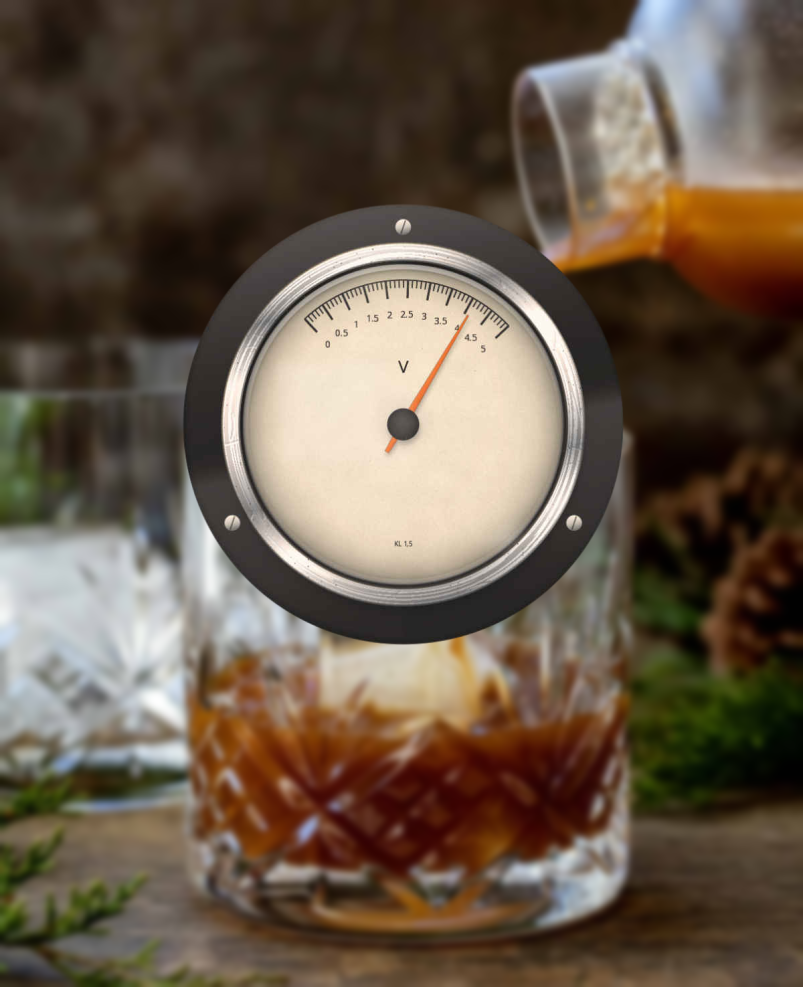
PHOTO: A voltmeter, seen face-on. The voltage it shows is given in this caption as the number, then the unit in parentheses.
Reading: 4.1 (V)
